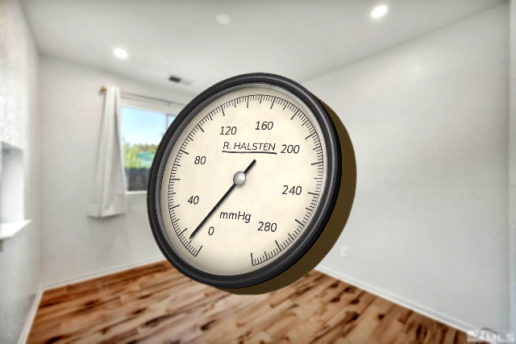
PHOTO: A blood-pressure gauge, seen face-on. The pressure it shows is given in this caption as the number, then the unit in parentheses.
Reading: 10 (mmHg)
